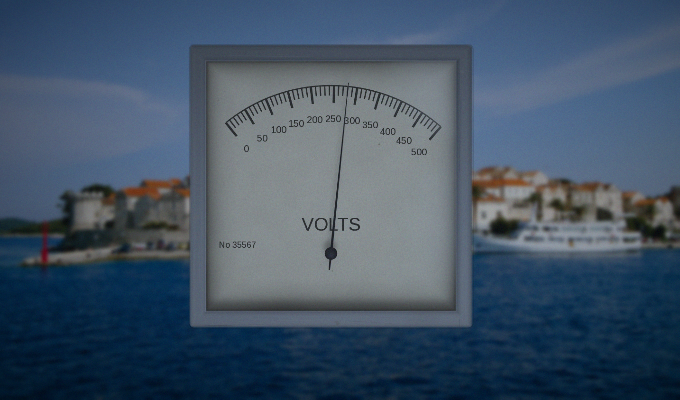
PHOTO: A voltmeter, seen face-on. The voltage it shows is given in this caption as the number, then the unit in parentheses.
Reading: 280 (V)
